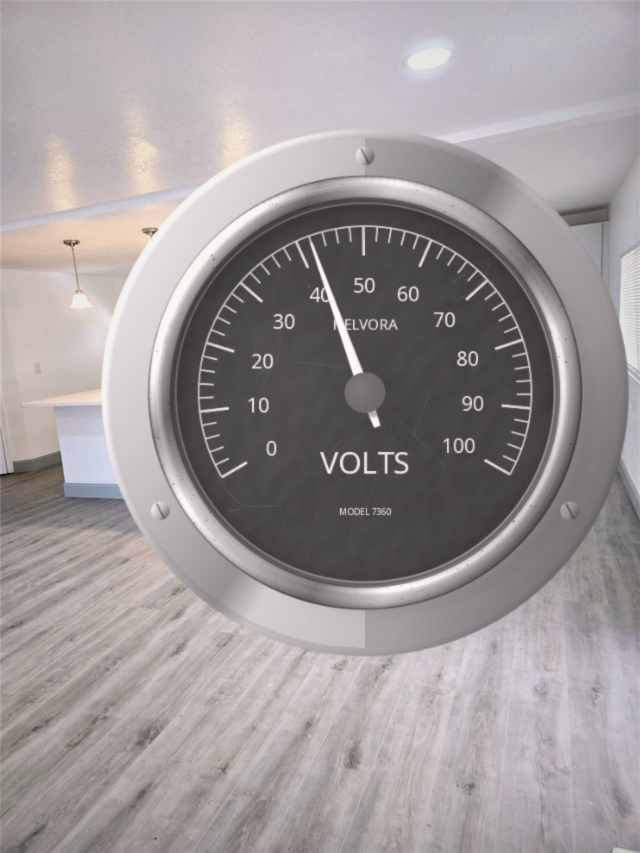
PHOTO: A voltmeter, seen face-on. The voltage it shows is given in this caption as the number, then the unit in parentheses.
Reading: 42 (V)
